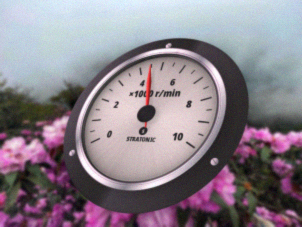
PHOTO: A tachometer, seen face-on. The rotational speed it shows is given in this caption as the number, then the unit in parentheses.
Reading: 4500 (rpm)
